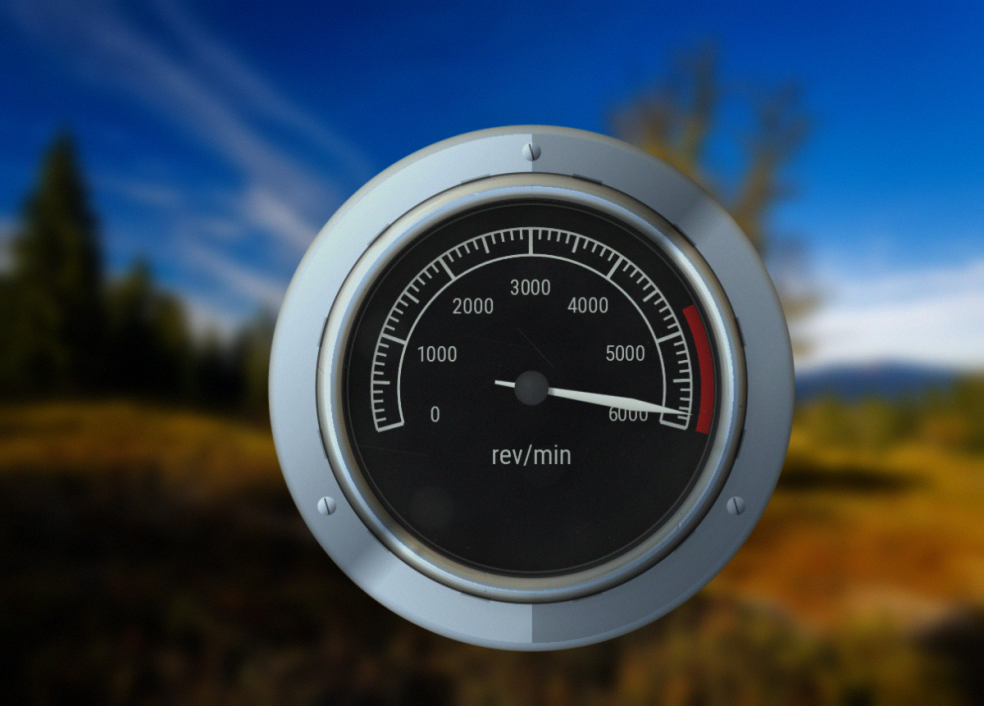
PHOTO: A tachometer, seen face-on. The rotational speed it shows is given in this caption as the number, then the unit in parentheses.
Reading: 5850 (rpm)
